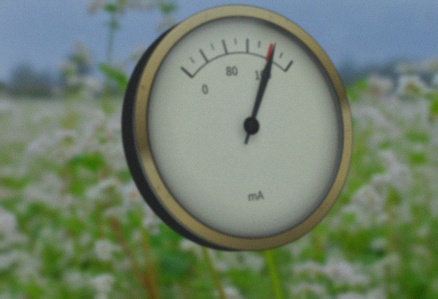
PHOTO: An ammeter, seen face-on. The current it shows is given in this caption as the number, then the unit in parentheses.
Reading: 160 (mA)
